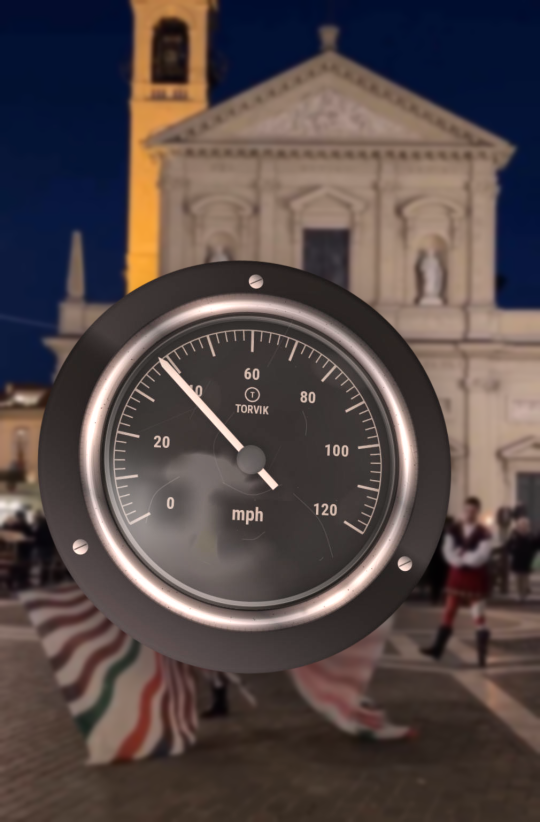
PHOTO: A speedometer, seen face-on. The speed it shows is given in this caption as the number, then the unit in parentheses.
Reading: 38 (mph)
